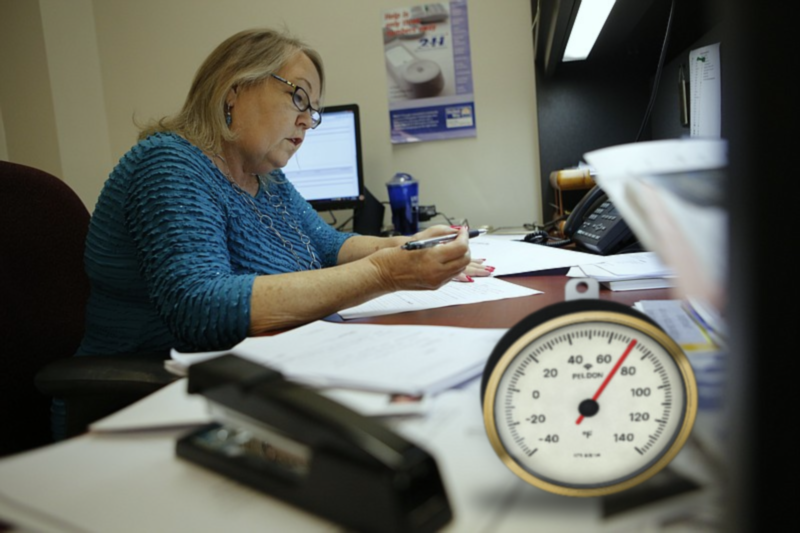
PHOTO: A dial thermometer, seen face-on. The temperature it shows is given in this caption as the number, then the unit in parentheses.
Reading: 70 (°F)
